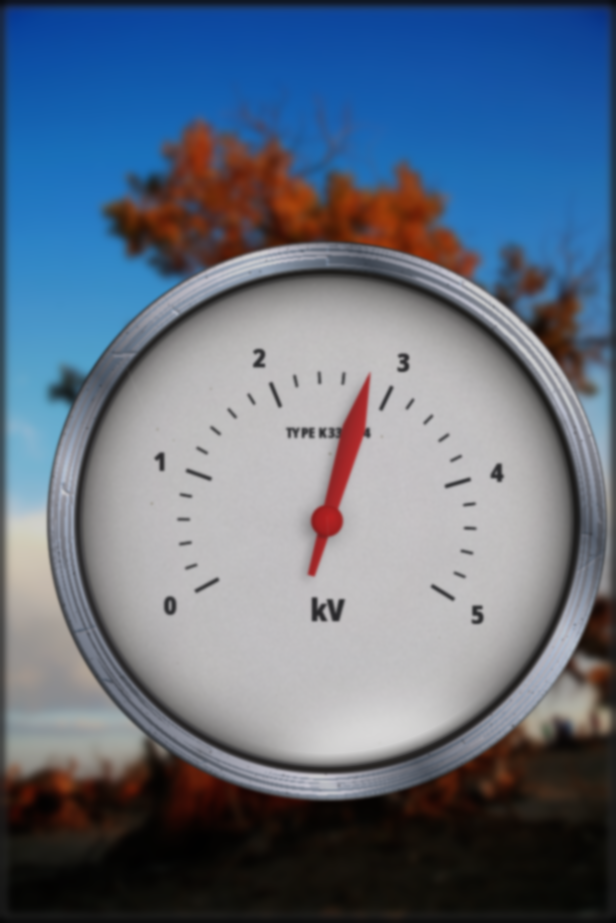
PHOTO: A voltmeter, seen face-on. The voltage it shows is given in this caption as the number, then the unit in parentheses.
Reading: 2.8 (kV)
